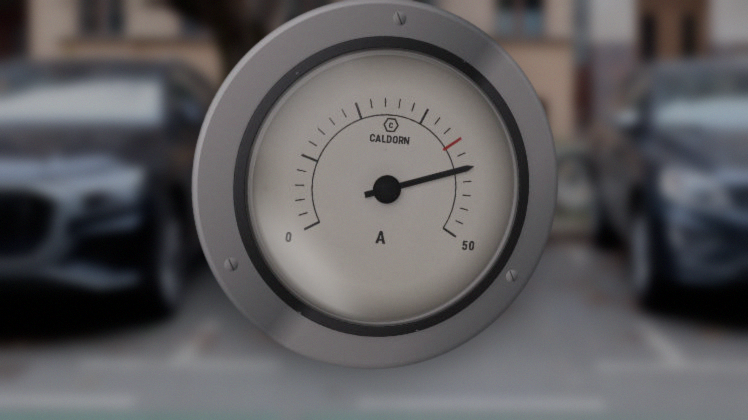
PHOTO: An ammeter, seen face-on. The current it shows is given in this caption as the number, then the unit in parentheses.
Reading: 40 (A)
